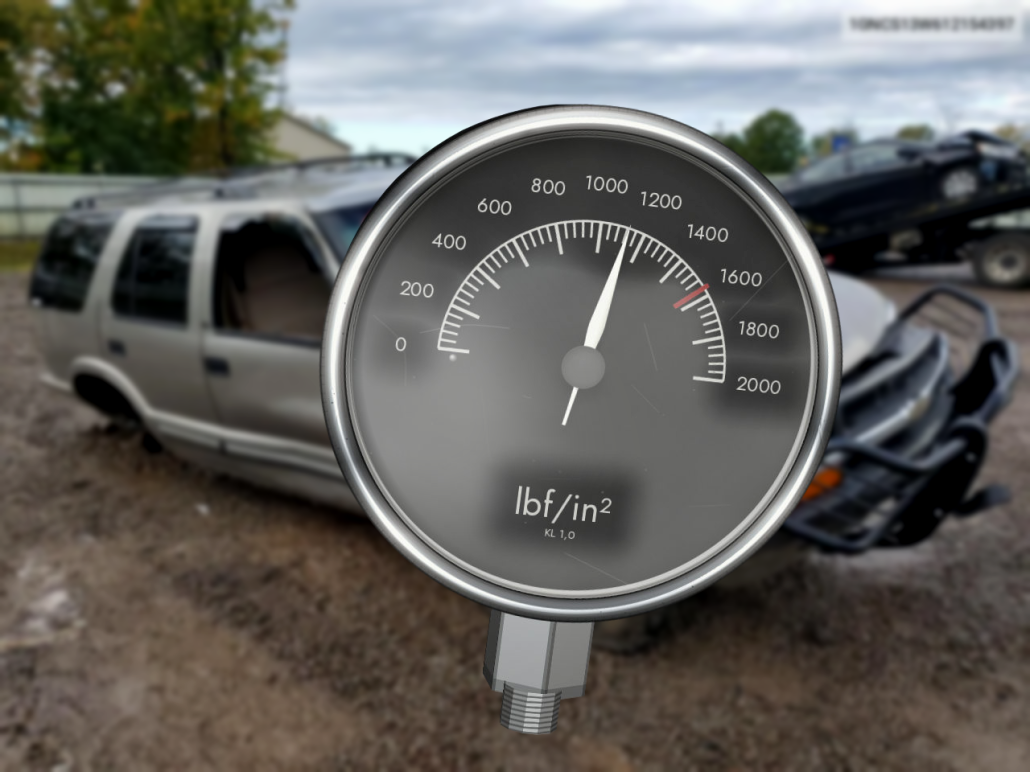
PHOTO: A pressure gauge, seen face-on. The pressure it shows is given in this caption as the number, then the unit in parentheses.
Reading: 1120 (psi)
